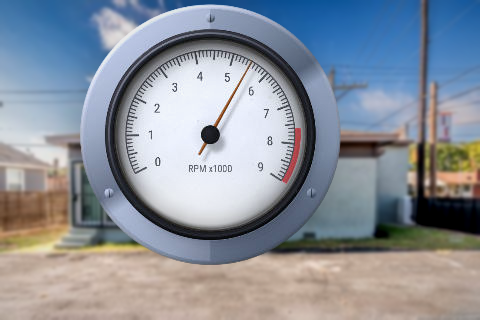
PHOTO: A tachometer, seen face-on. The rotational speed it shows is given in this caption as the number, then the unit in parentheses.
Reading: 5500 (rpm)
